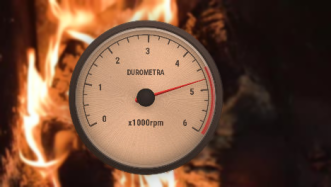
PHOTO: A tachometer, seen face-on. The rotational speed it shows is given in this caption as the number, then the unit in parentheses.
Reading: 4750 (rpm)
